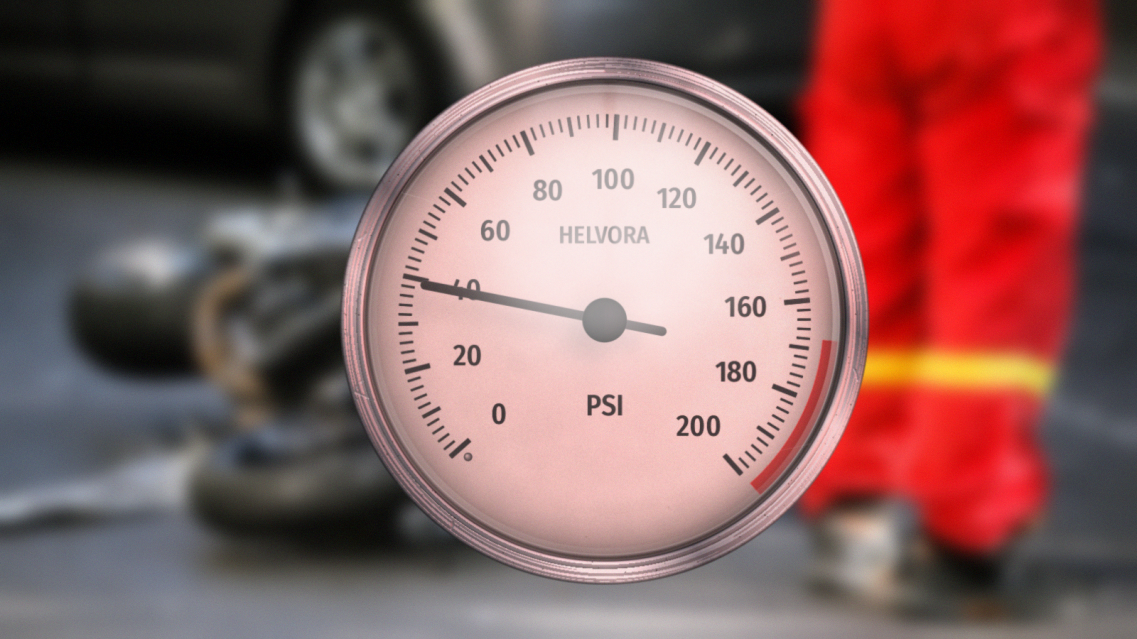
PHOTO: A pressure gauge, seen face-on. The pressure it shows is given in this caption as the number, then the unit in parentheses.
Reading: 39 (psi)
